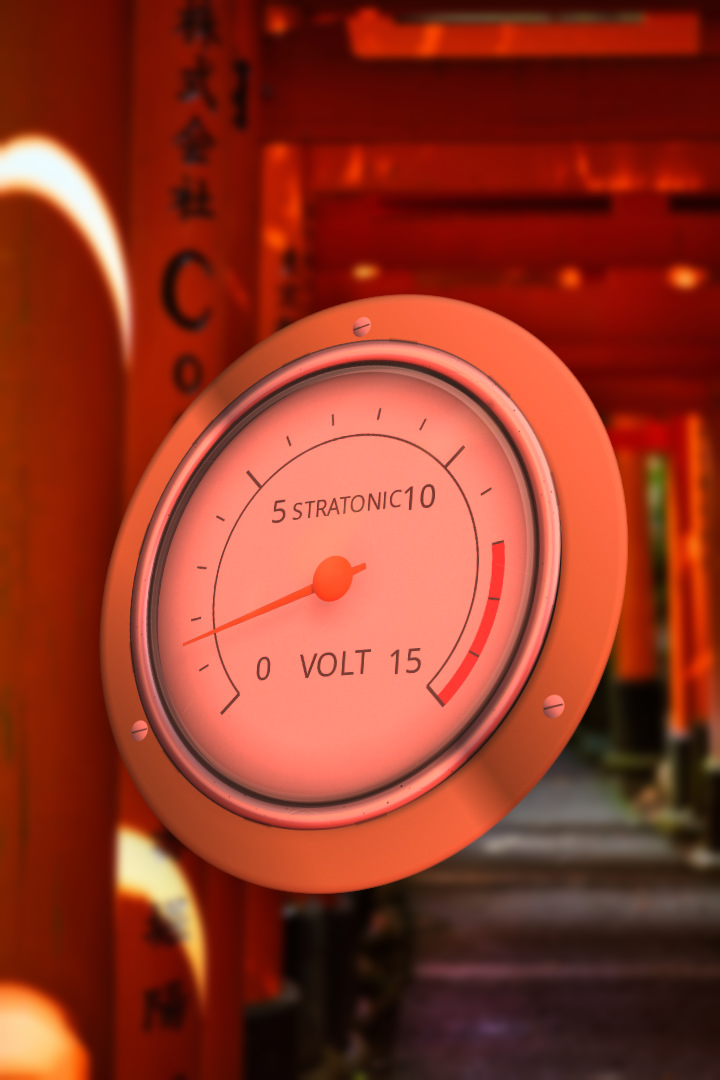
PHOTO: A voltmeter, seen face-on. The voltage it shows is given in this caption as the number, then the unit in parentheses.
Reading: 1.5 (V)
